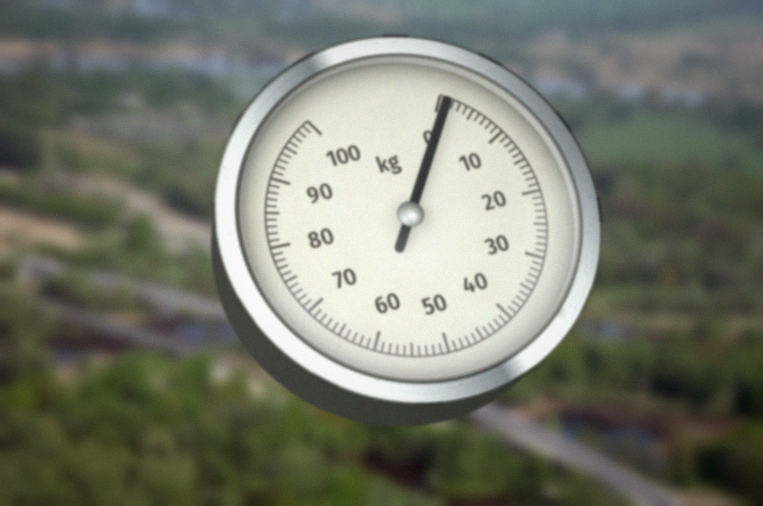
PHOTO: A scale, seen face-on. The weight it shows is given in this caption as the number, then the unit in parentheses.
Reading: 1 (kg)
